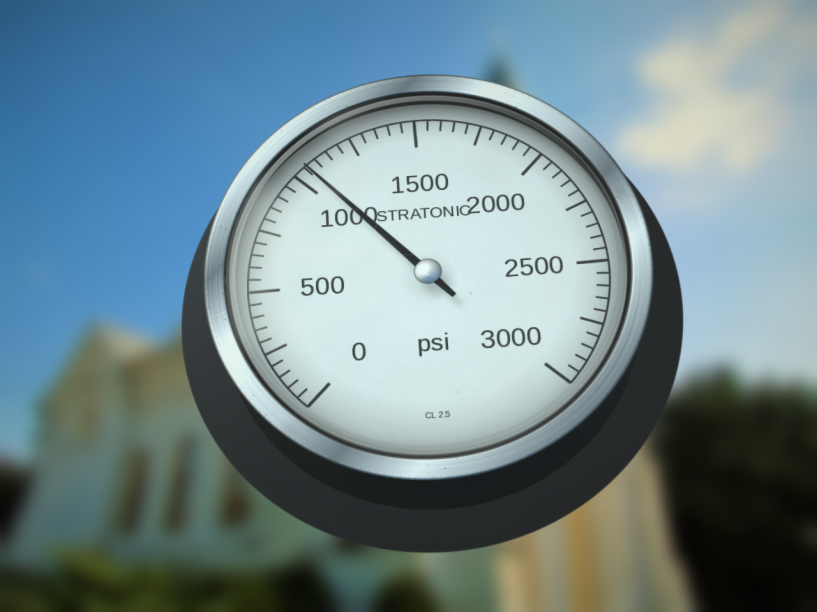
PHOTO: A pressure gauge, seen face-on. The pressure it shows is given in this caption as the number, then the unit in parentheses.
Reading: 1050 (psi)
